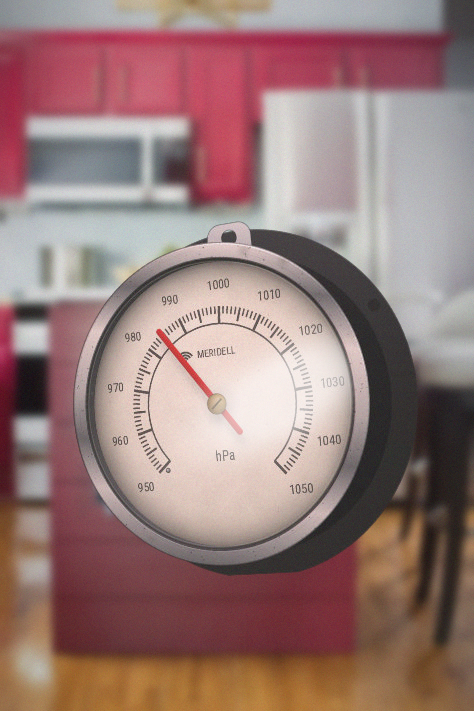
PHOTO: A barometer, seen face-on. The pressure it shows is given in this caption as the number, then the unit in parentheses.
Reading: 985 (hPa)
